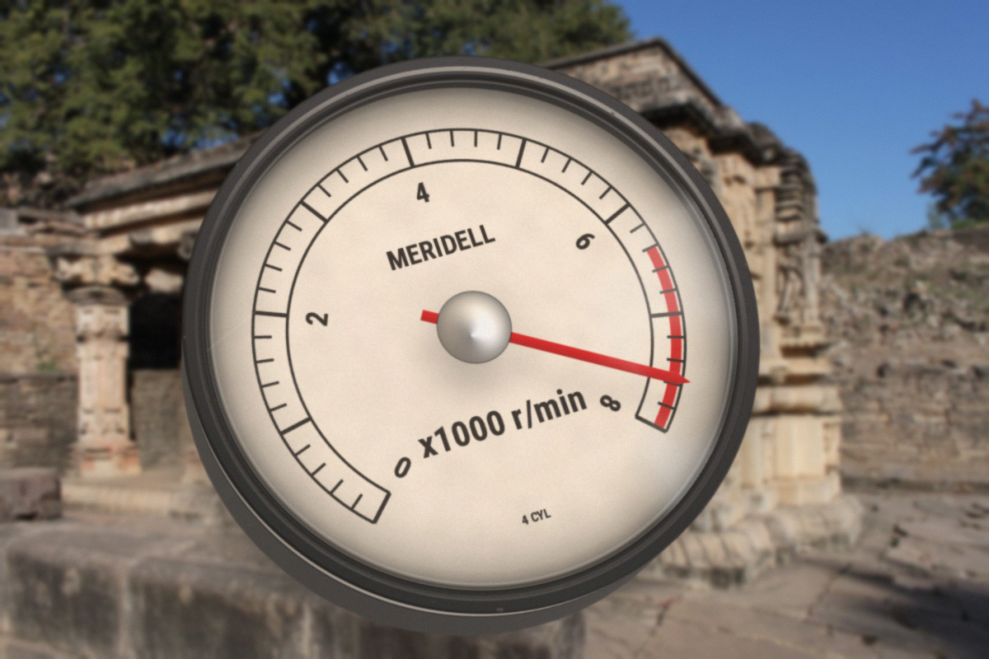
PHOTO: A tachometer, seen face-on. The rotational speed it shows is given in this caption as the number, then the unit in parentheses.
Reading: 7600 (rpm)
